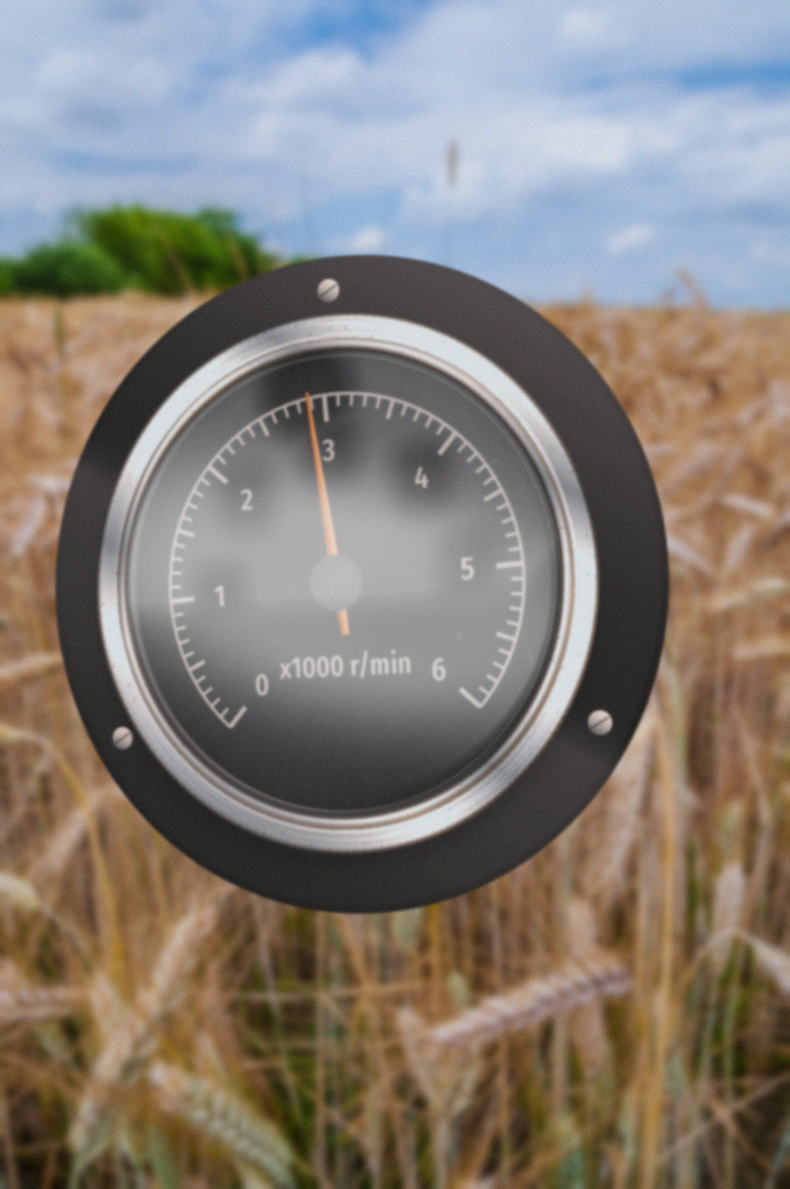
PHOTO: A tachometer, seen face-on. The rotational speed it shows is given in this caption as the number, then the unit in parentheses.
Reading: 2900 (rpm)
